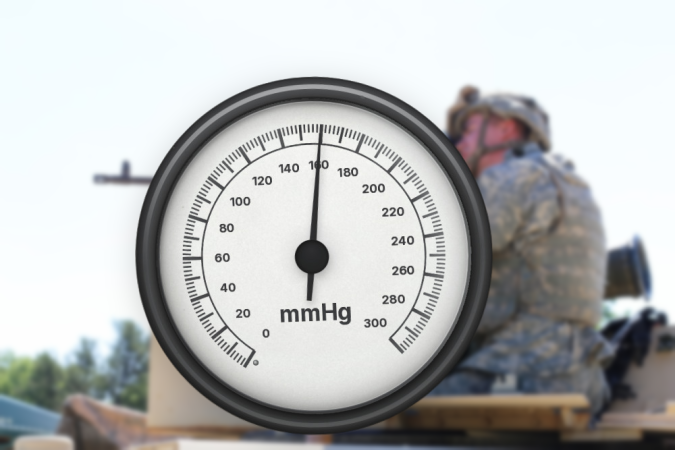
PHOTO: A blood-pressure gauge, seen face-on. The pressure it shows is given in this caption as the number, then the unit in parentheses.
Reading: 160 (mmHg)
